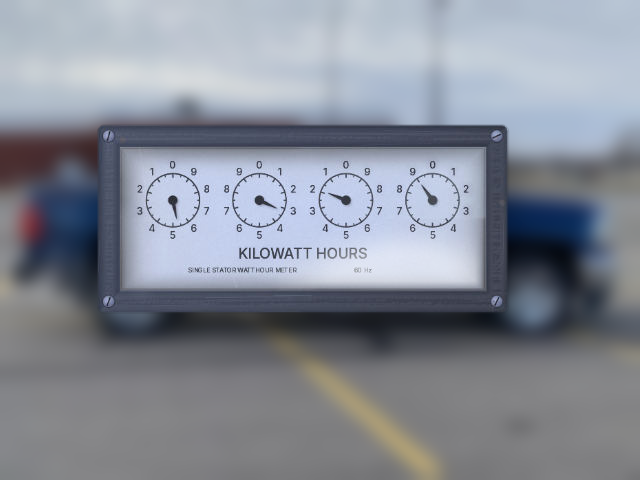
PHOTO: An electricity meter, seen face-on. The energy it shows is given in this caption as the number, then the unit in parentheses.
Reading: 5319 (kWh)
